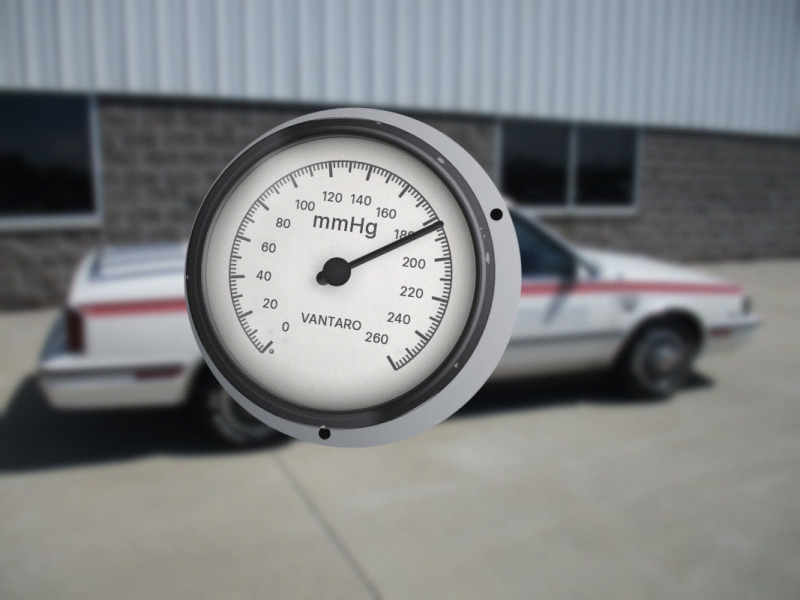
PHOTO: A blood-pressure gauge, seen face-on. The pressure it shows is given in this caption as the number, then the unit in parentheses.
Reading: 184 (mmHg)
